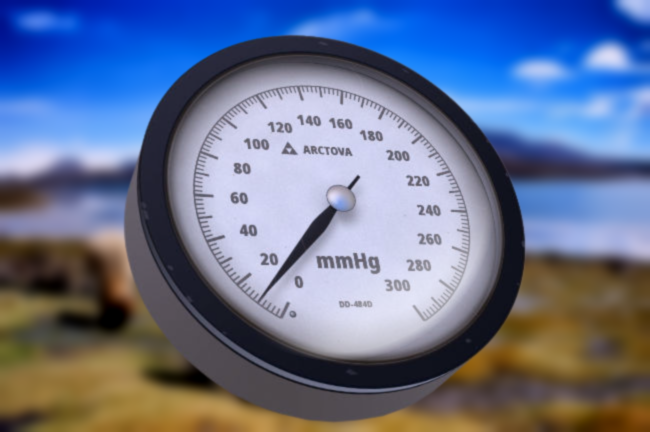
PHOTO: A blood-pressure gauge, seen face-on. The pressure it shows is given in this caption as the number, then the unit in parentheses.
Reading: 10 (mmHg)
